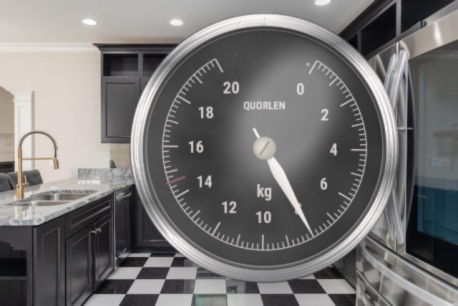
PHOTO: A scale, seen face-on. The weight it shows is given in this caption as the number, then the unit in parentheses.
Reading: 8 (kg)
